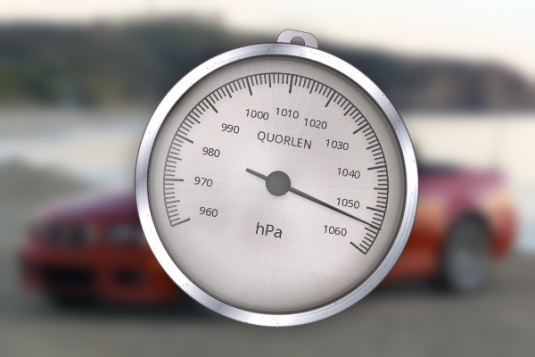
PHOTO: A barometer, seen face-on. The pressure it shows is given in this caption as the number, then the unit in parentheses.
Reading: 1054 (hPa)
